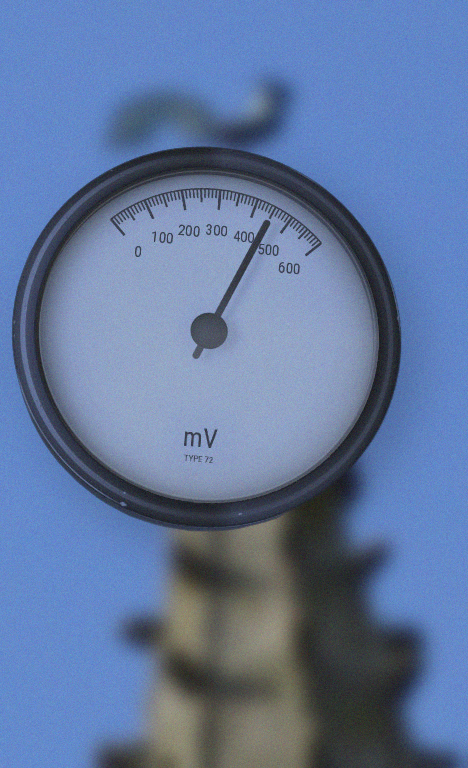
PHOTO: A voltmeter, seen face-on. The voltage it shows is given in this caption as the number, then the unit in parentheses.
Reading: 450 (mV)
